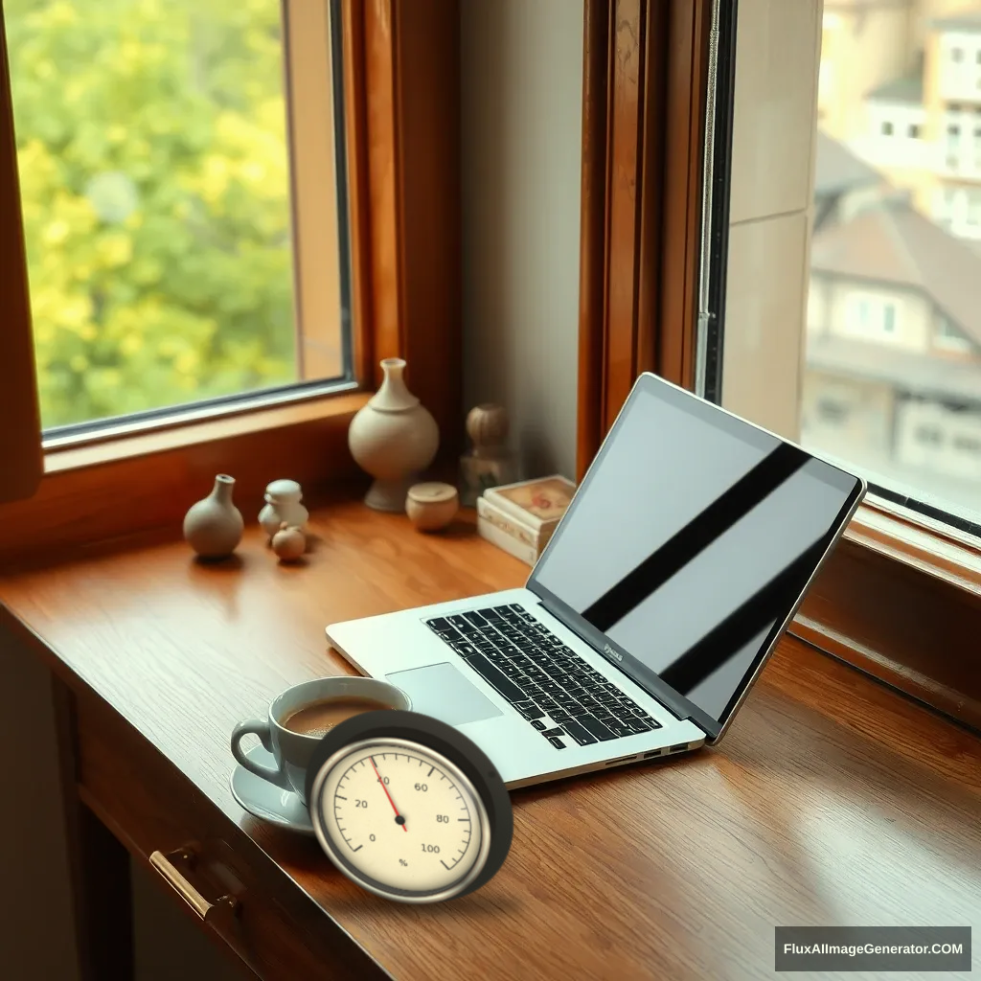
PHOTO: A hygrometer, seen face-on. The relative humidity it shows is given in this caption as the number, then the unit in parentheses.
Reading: 40 (%)
